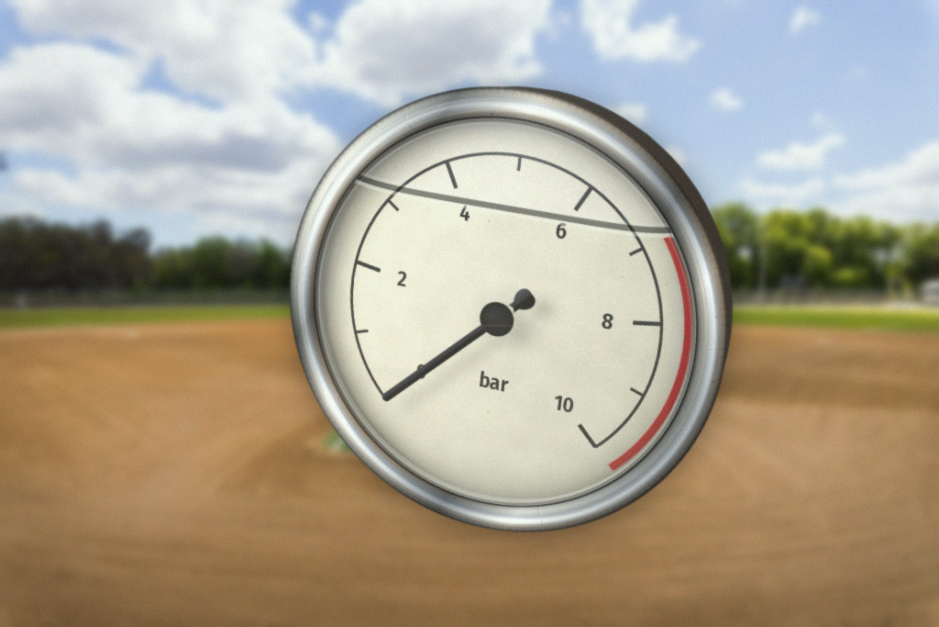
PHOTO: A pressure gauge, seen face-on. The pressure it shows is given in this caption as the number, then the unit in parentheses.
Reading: 0 (bar)
